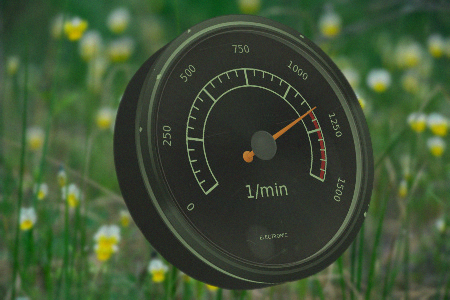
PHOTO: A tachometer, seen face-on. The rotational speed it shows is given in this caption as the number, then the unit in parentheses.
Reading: 1150 (rpm)
